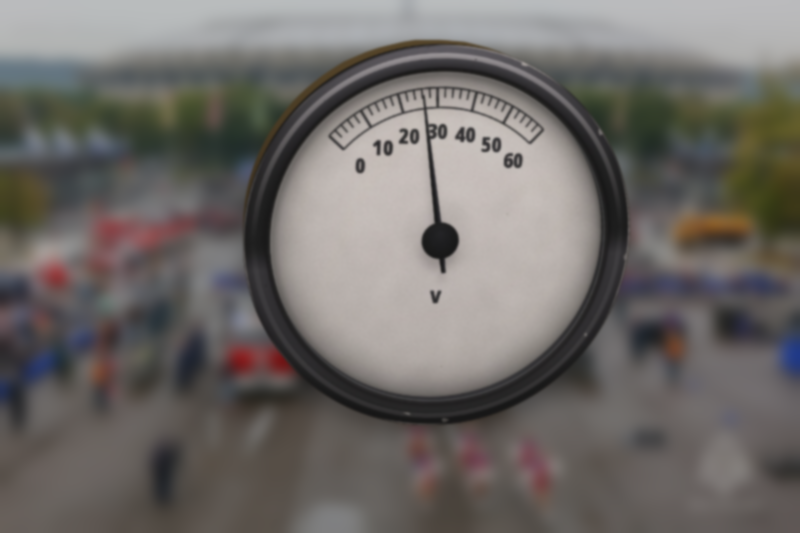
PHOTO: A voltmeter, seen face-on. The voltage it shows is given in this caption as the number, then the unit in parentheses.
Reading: 26 (V)
